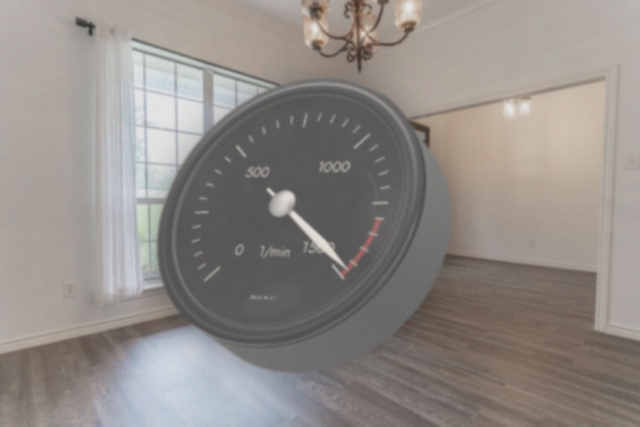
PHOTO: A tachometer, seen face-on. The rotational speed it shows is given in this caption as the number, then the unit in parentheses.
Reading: 1475 (rpm)
